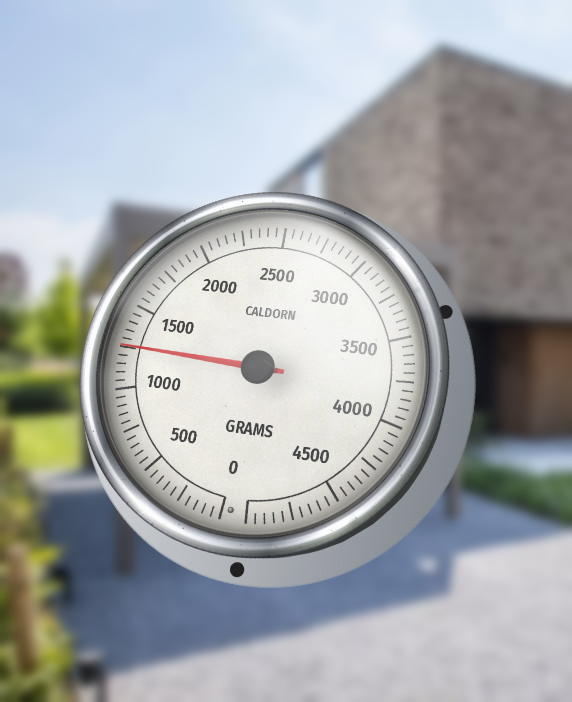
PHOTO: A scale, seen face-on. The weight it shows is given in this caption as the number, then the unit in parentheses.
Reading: 1250 (g)
